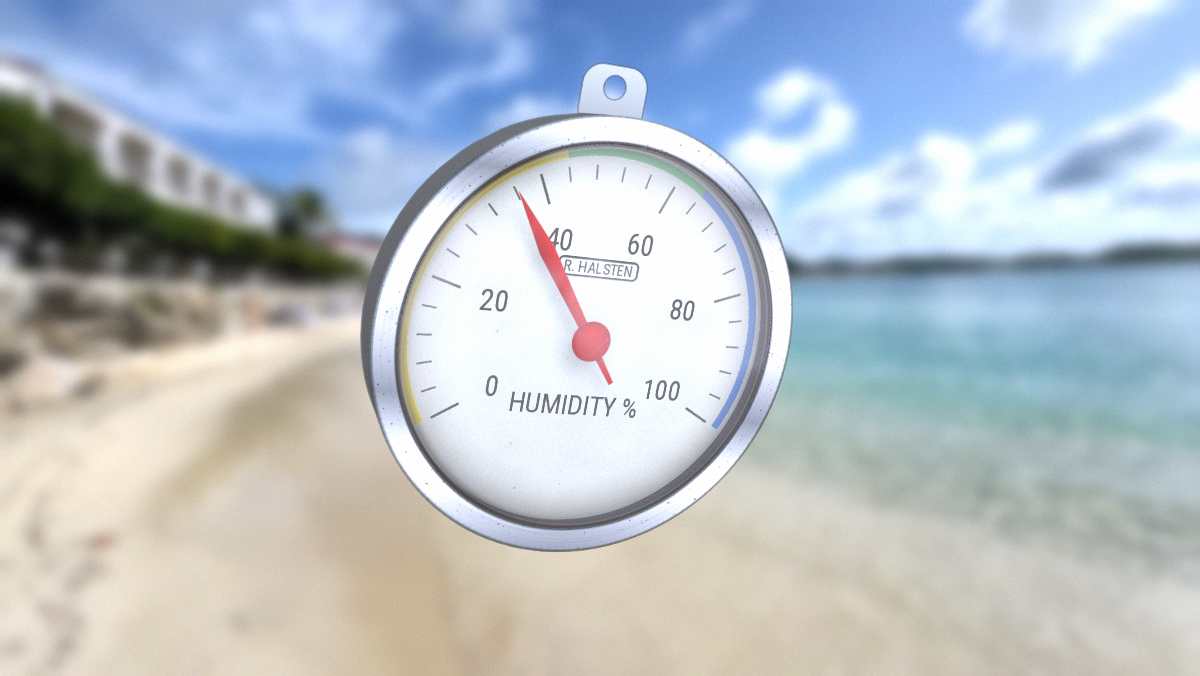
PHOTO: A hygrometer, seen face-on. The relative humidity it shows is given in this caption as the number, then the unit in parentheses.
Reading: 36 (%)
